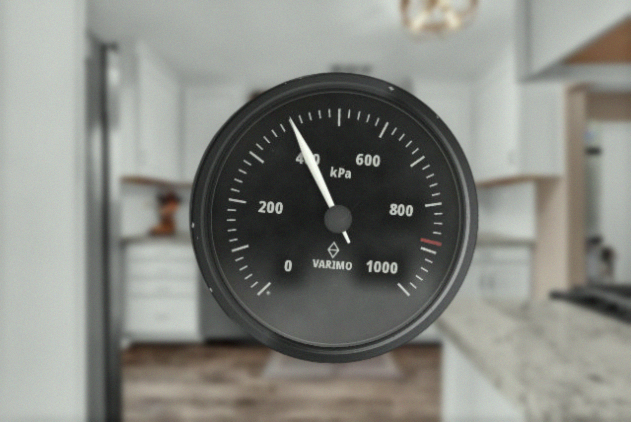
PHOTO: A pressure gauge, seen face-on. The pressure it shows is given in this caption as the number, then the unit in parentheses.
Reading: 400 (kPa)
